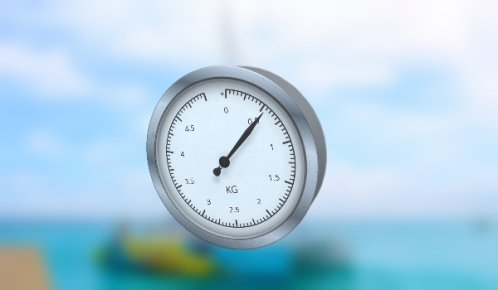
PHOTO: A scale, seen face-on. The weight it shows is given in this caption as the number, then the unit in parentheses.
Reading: 0.55 (kg)
